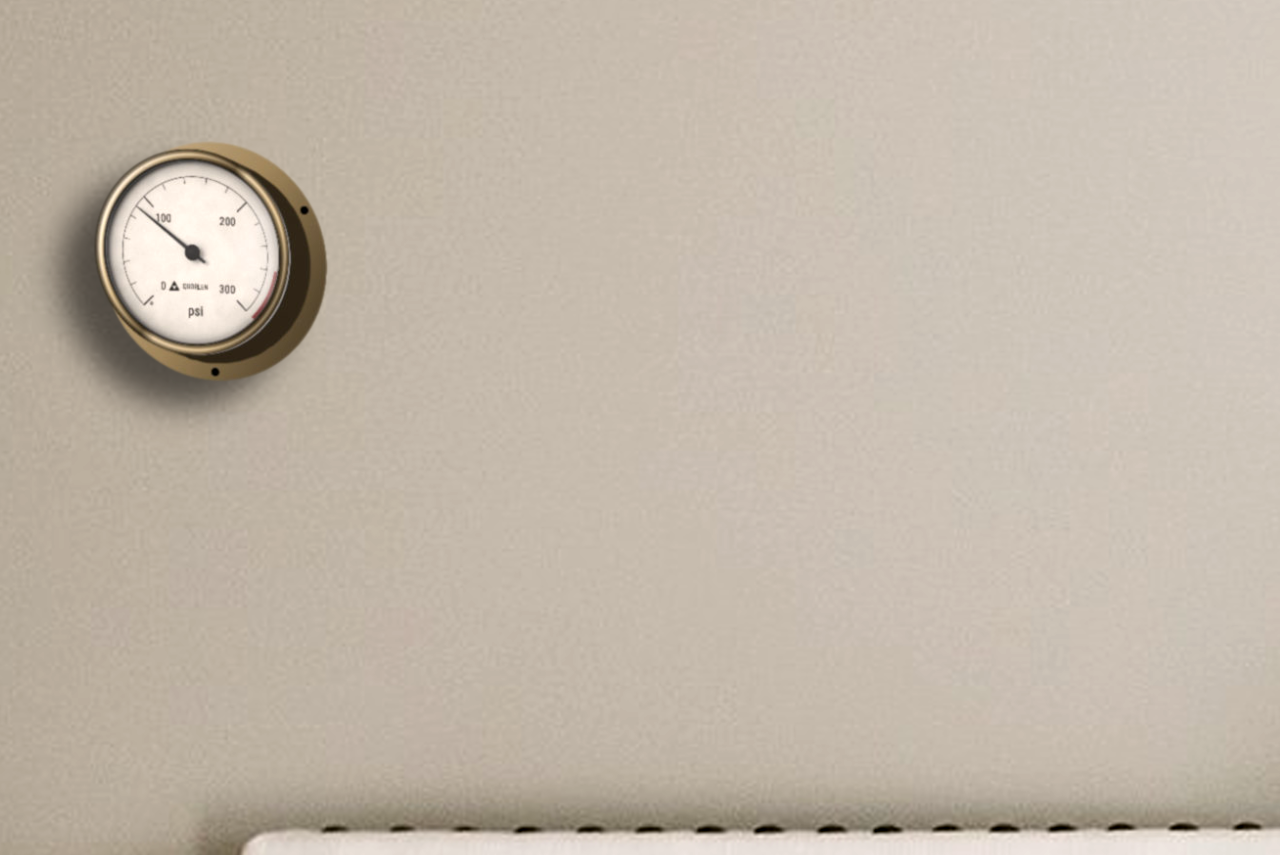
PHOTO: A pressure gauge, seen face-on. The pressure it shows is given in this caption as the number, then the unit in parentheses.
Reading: 90 (psi)
